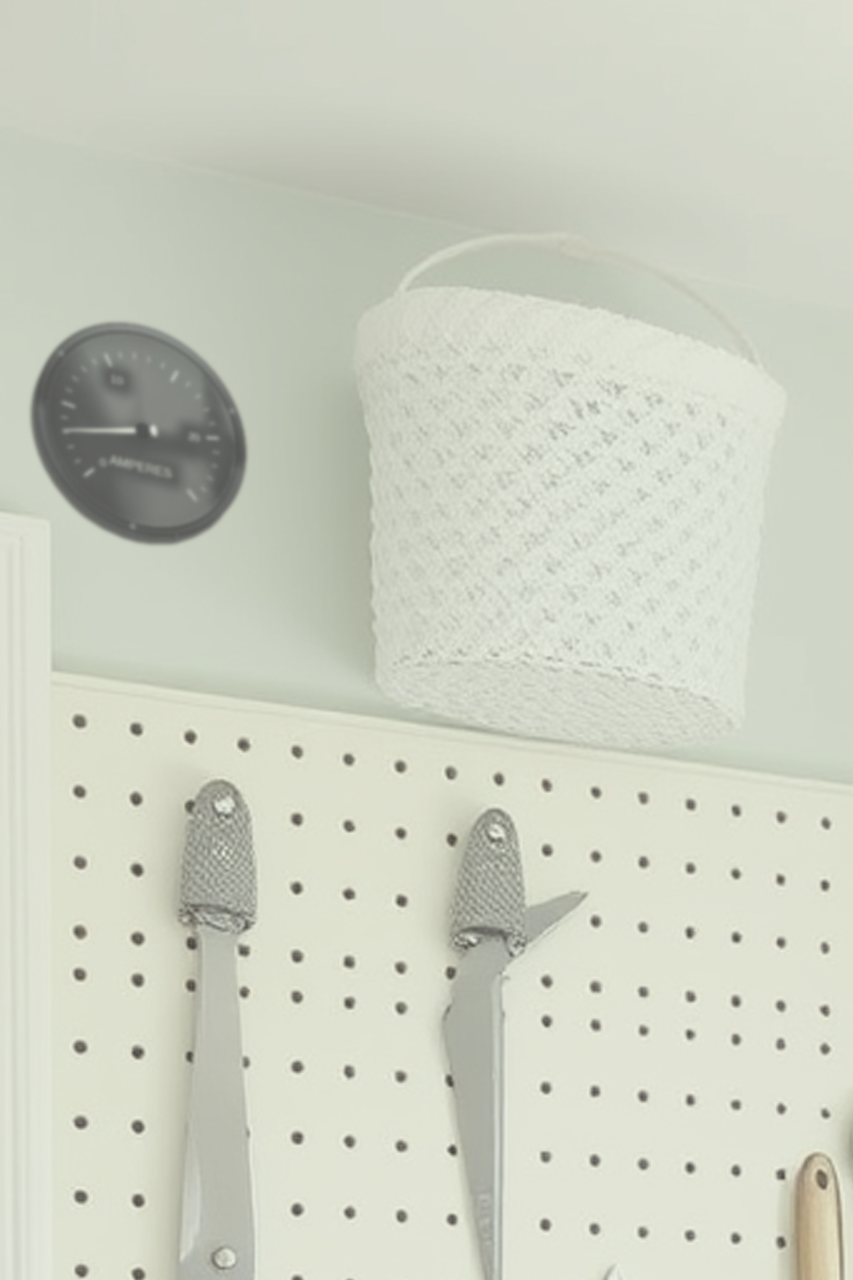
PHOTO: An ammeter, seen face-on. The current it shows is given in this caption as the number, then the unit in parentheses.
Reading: 3 (A)
